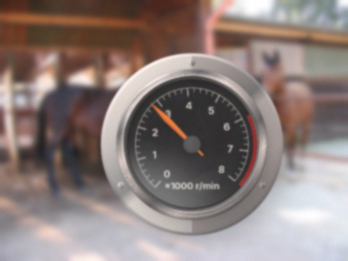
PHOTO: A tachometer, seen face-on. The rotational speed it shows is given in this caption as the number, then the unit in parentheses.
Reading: 2800 (rpm)
